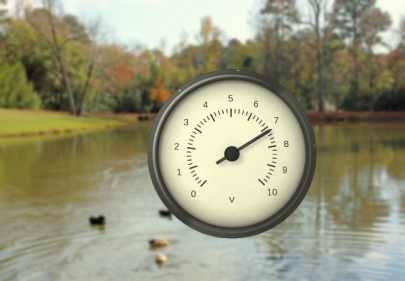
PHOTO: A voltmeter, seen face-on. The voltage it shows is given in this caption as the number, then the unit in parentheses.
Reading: 7.2 (V)
